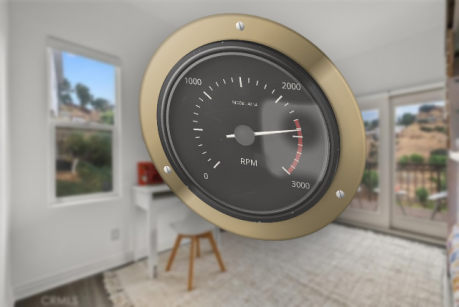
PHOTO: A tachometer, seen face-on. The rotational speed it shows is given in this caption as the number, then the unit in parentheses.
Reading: 2400 (rpm)
